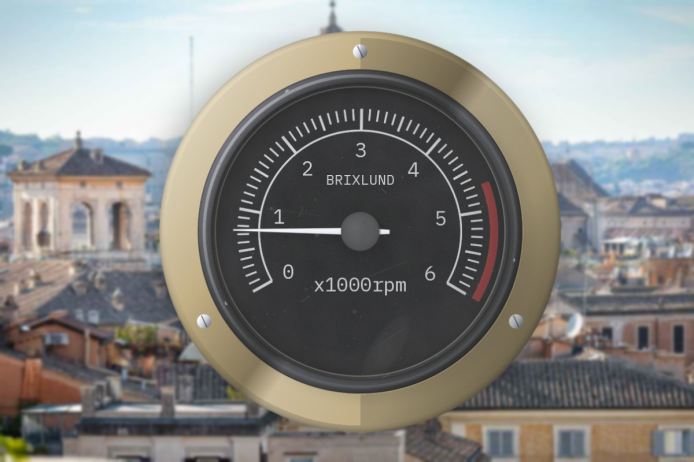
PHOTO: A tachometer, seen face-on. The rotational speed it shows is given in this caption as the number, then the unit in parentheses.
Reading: 750 (rpm)
